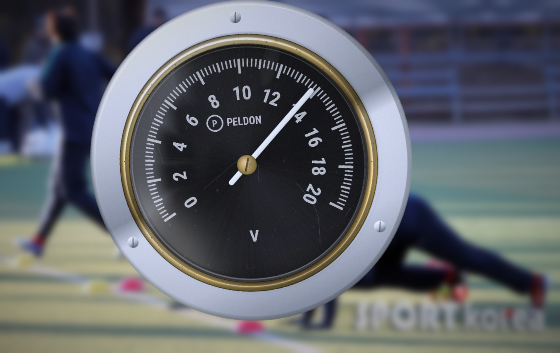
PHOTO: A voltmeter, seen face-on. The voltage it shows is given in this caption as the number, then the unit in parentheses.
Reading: 13.8 (V)
